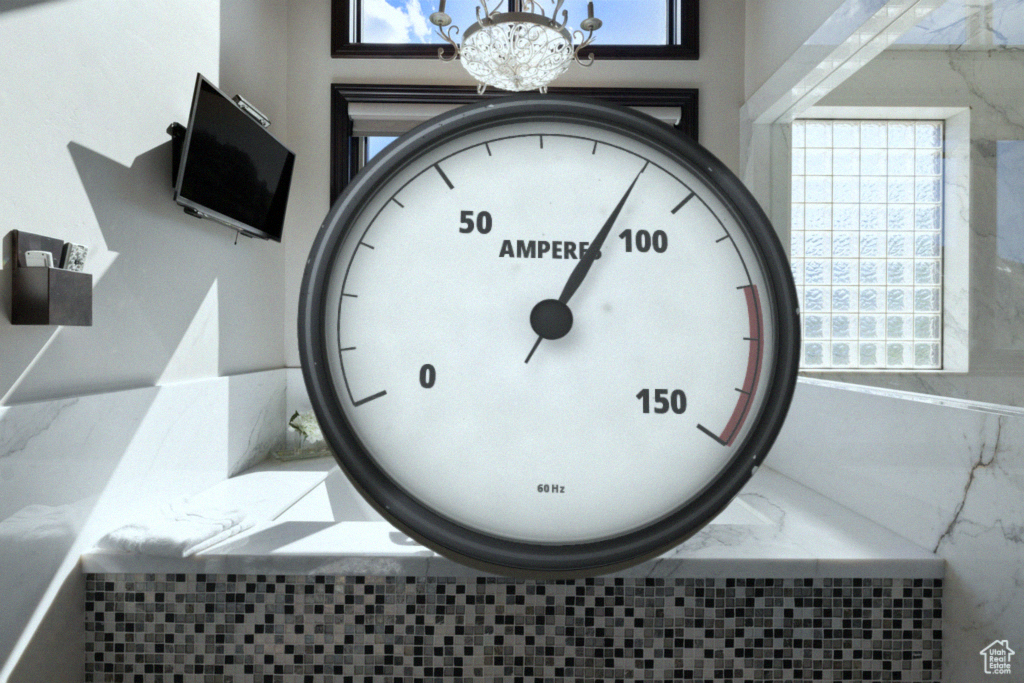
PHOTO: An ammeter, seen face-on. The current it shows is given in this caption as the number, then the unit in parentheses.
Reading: 90 (A)
